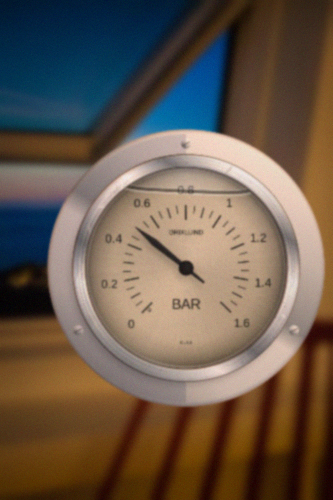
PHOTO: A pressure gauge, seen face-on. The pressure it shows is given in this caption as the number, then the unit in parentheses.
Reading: 0.5 (bar)
